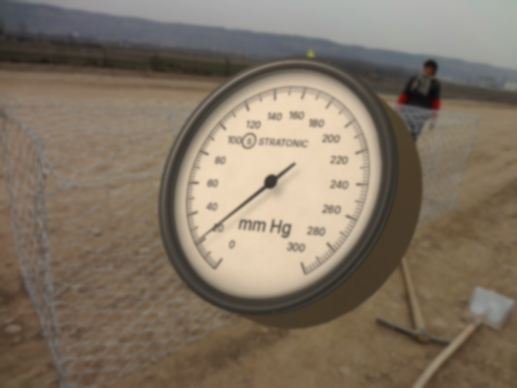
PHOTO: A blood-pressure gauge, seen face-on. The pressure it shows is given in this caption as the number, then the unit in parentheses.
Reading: 20 (mmHg)
